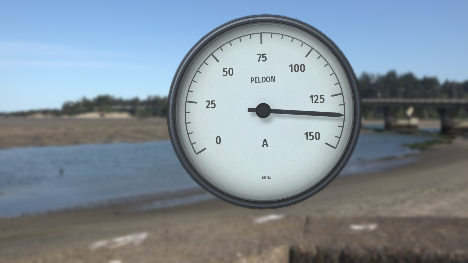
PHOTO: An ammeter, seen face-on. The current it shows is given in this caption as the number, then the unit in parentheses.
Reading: 135 (A)
